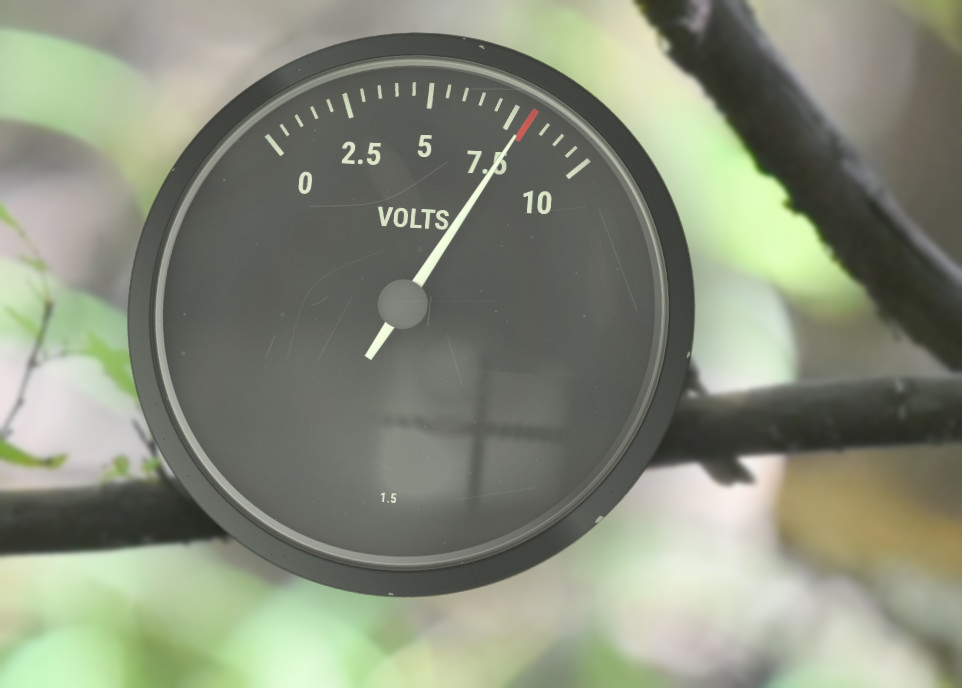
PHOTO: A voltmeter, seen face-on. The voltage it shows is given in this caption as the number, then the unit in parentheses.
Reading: 8 (V)
